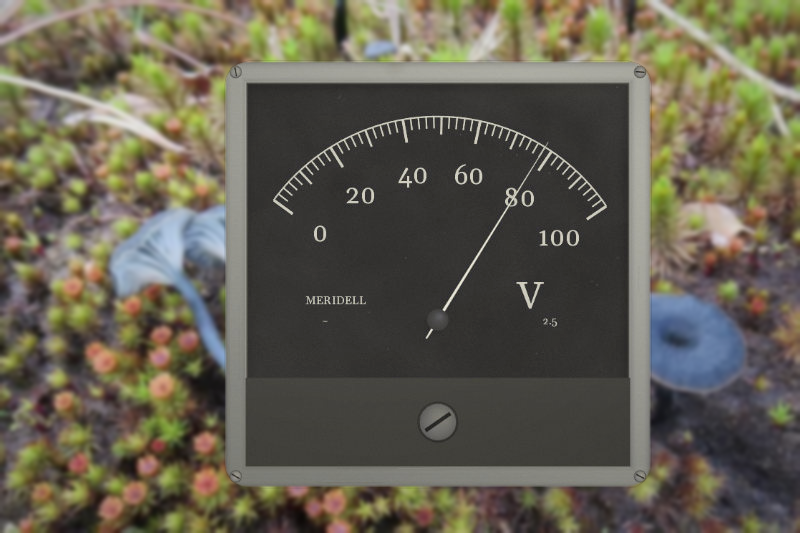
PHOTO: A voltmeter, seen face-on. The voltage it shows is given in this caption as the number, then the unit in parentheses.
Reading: 78 (V)
